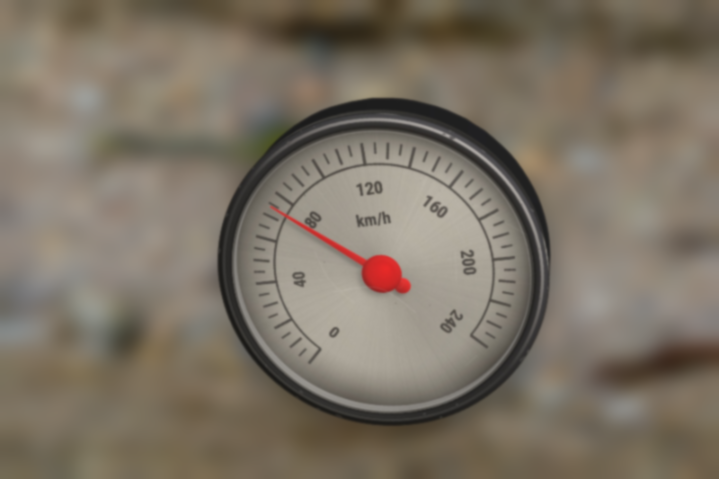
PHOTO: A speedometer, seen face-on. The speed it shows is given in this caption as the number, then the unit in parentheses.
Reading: 75 (km/h)
